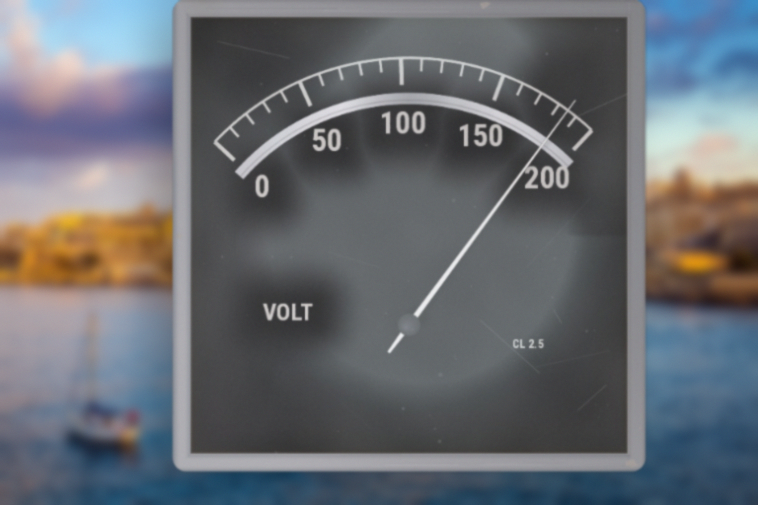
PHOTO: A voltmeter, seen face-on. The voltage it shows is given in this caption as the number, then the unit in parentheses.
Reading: 185 (V)
